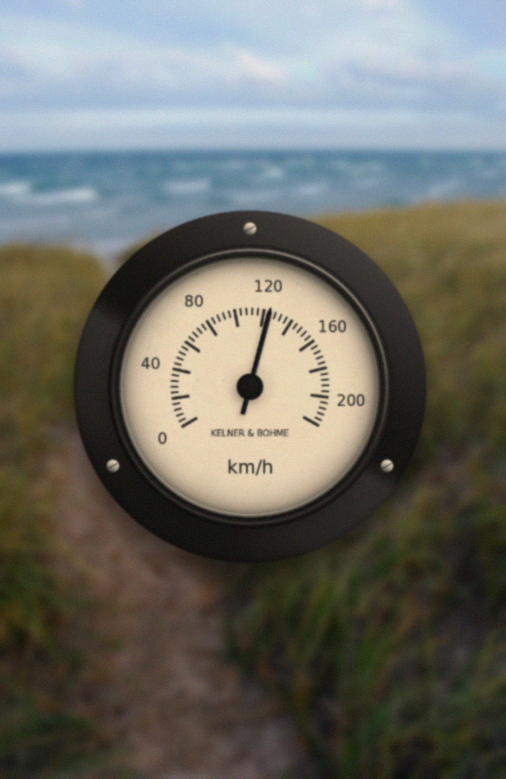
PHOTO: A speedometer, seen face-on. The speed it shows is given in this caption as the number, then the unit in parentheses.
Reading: 124 (km/h)
